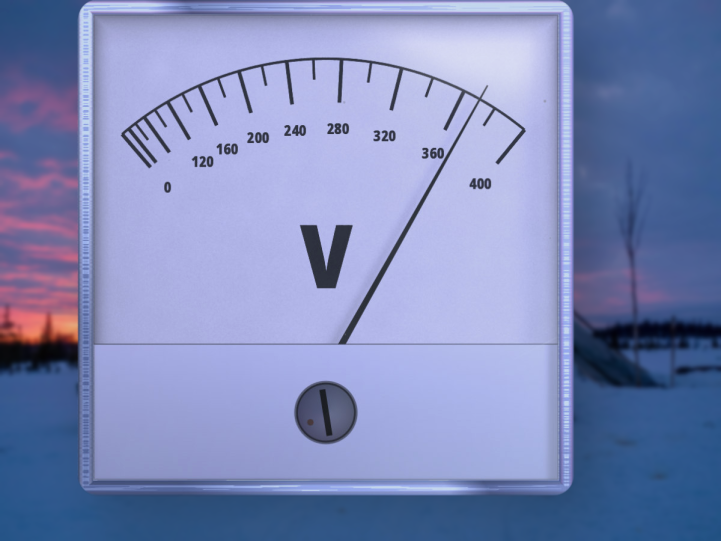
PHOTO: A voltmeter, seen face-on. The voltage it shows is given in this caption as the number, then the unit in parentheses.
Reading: 370 (V)
